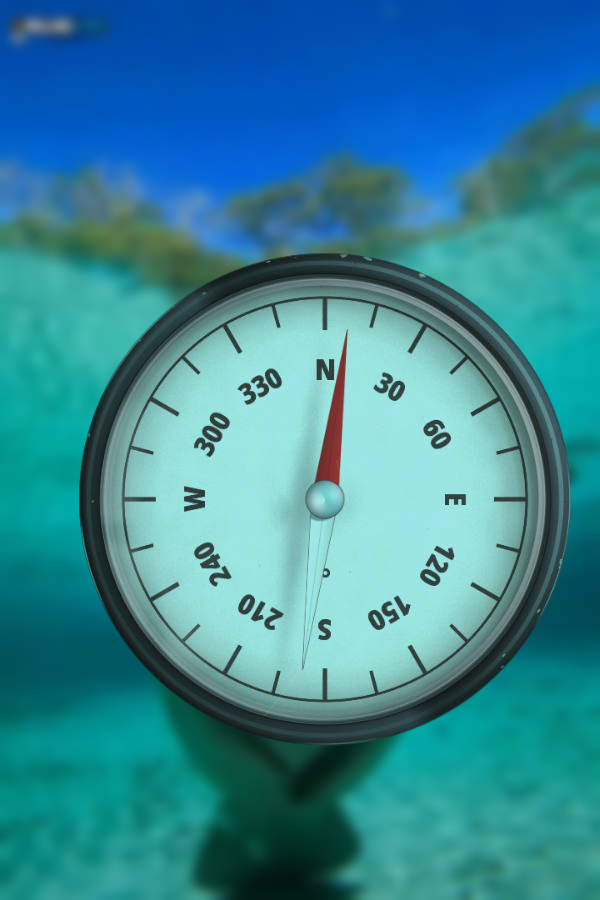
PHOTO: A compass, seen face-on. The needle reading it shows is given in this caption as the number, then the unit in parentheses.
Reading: 7.5 (°)
